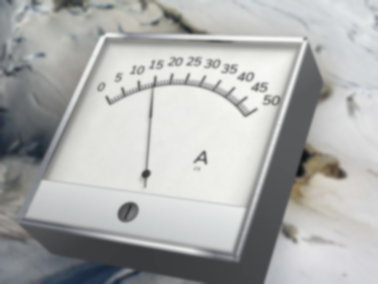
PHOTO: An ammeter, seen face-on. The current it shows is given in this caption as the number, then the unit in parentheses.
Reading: 15 (A)
